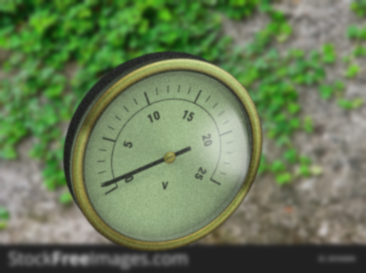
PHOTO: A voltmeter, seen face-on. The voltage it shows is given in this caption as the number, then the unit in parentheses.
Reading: 1 (V)
